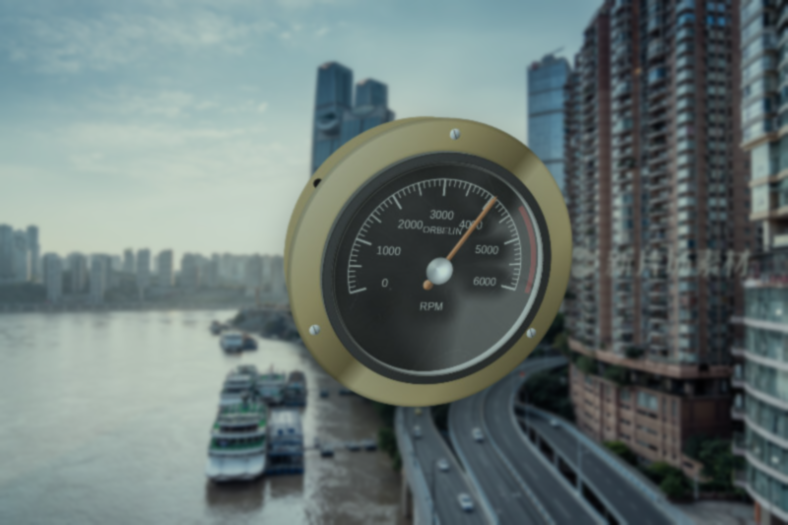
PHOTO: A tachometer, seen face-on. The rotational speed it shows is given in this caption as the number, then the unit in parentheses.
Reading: 4000 (rpm)
